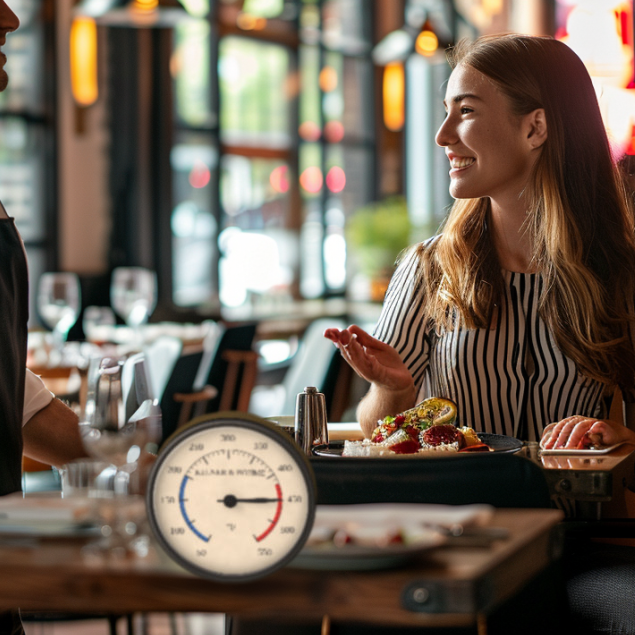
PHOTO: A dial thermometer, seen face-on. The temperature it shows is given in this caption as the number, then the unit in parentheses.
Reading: 450 (°F)
